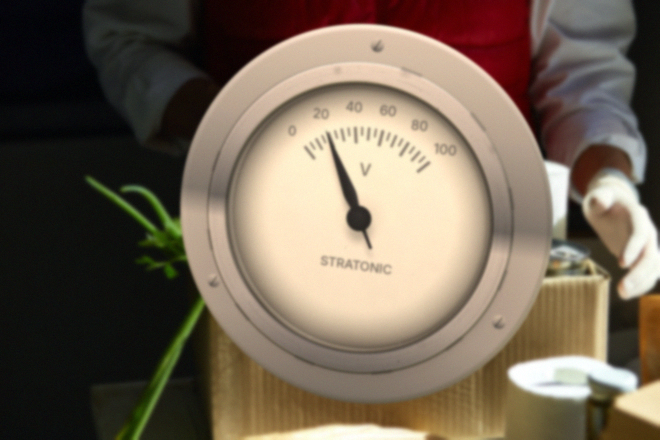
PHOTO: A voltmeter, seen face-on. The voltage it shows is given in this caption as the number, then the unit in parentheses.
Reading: 20 (V)
